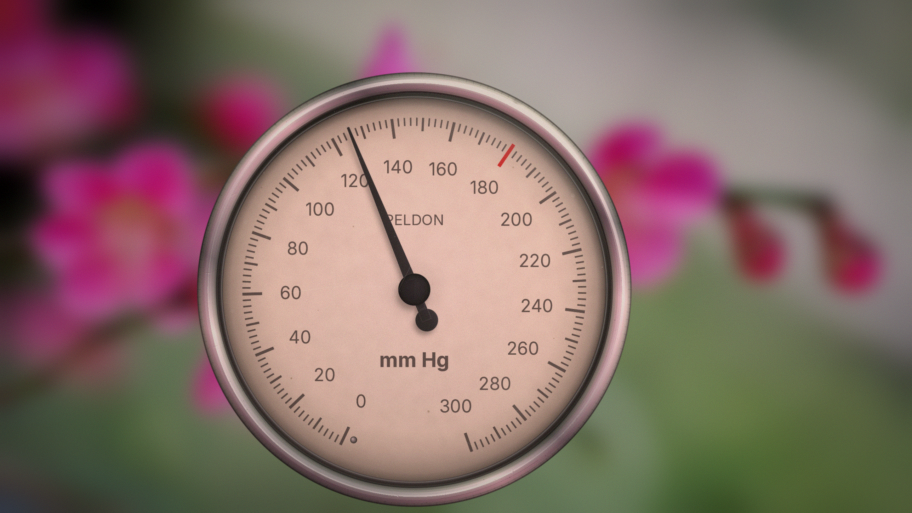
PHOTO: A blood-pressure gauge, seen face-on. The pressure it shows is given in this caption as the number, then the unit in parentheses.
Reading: 126 (mmHg)
